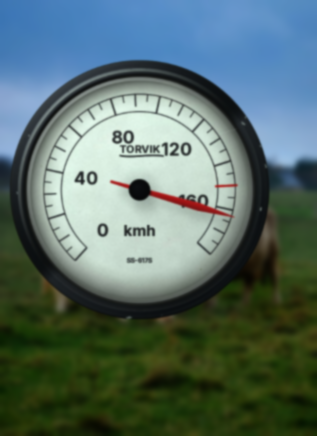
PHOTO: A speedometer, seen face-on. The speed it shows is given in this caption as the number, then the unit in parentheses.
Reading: 162.5 (km/h)
